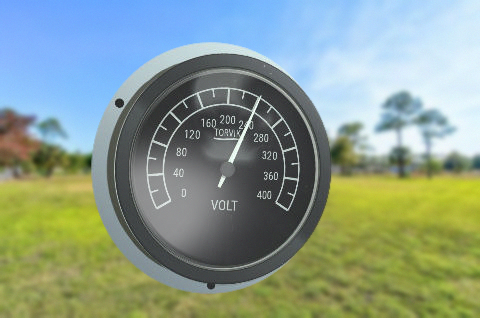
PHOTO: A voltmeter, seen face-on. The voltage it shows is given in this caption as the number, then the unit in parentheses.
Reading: 240 (V)
